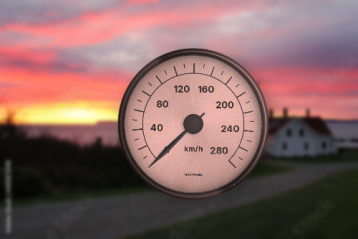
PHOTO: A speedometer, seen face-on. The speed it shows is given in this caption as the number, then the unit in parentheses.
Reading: 0 (km/h)
